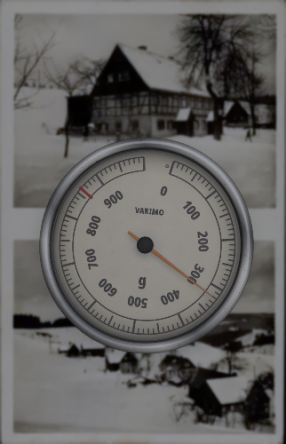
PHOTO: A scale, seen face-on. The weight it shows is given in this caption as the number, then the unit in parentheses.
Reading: 320 (g)
